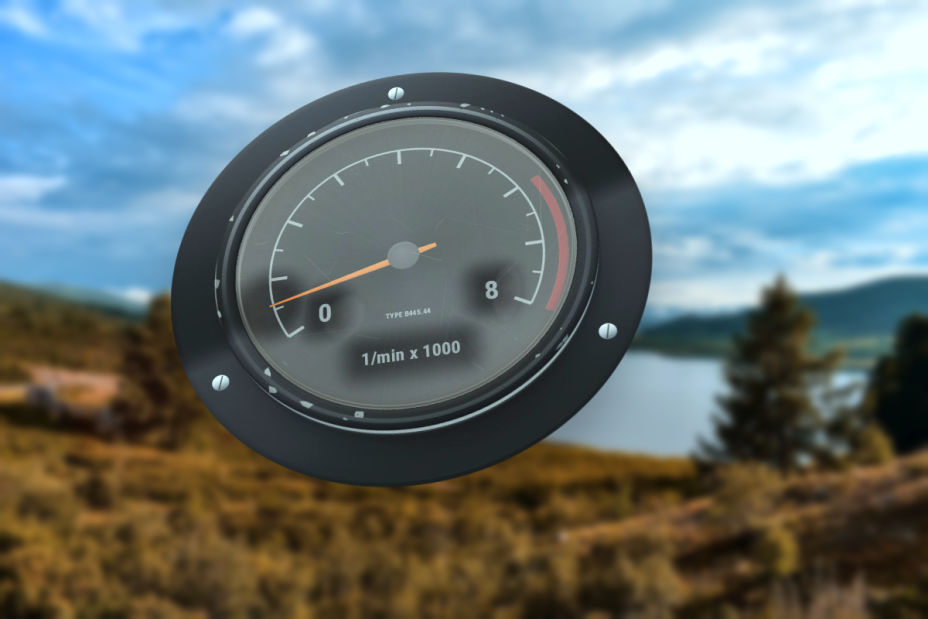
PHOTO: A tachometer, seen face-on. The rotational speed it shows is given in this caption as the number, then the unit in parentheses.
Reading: 500 (rpm)
